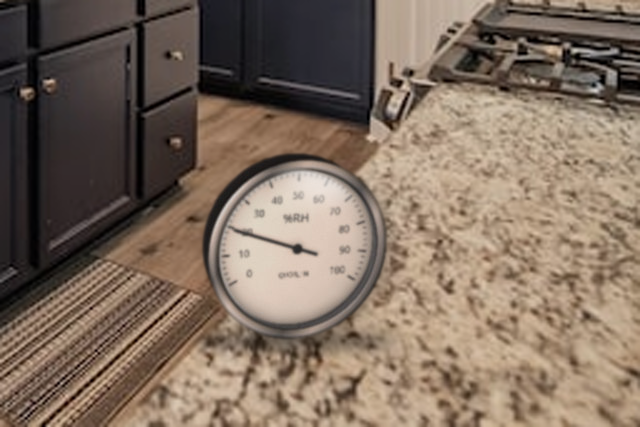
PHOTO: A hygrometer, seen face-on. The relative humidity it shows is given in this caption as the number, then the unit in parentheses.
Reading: 20 (%)
